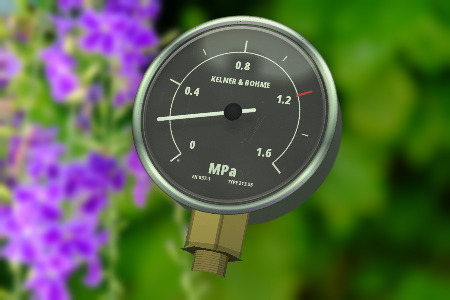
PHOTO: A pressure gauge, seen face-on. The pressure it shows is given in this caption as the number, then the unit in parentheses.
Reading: 0.2 (MPa)
